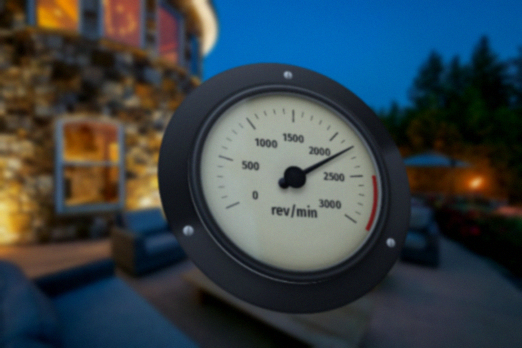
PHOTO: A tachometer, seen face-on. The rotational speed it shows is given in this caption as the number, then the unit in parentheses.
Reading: 2200 (rpm)
